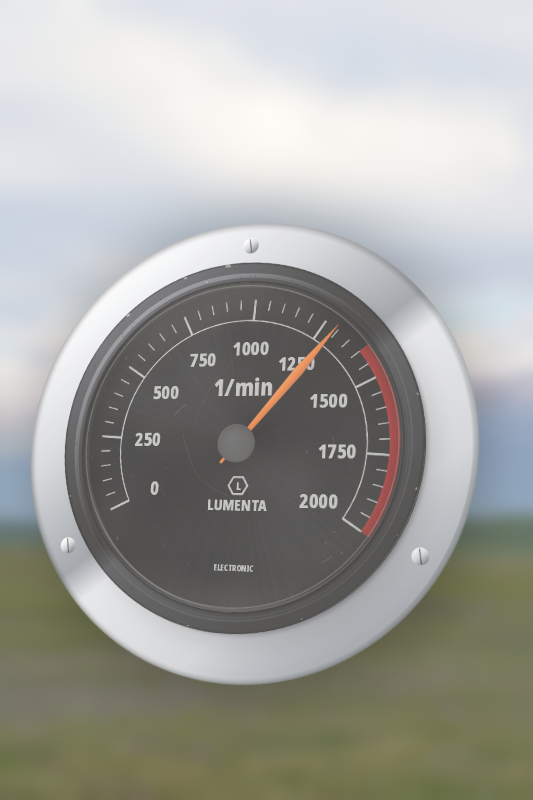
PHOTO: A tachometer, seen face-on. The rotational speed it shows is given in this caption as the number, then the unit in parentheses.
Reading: 1300 (rpm)
